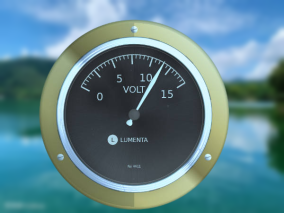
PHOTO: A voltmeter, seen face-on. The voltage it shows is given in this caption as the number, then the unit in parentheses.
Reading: 11.5 (V)
